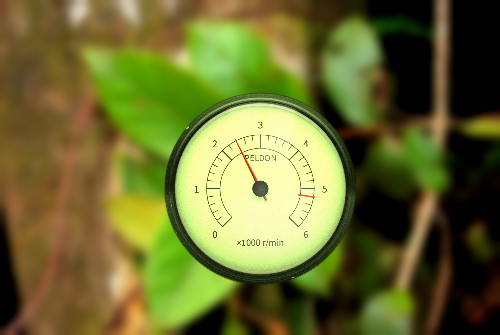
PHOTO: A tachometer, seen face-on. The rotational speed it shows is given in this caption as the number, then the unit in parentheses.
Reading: 2400 (rpm)
